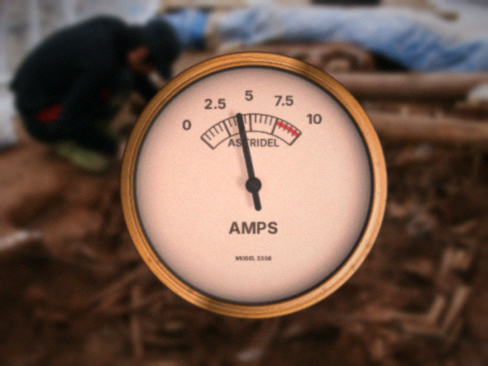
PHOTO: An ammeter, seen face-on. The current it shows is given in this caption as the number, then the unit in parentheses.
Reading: 4 (A)
